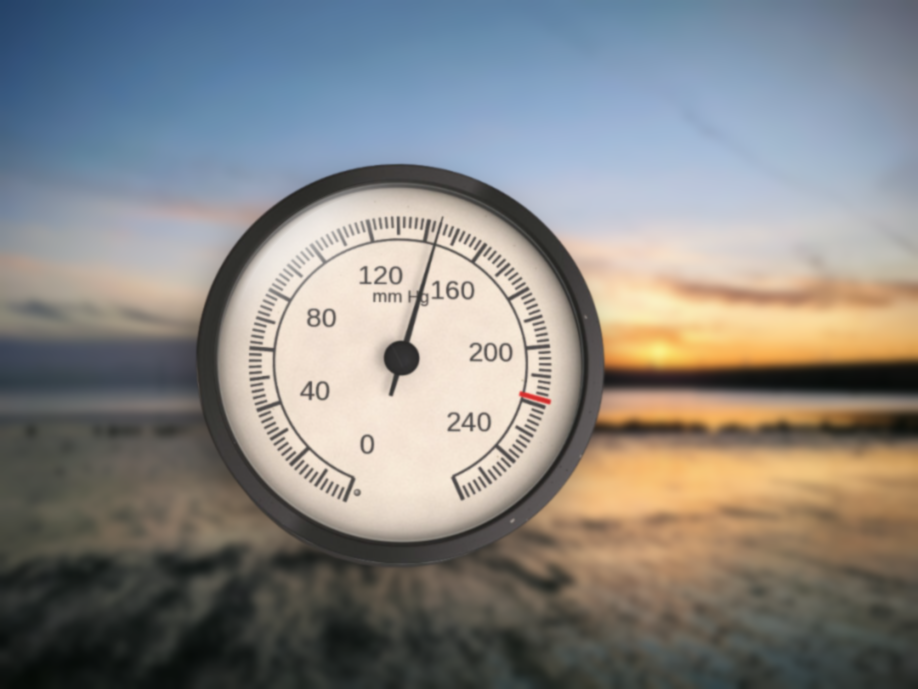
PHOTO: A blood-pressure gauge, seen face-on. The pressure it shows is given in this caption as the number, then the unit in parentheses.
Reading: 144 (mmHg)
